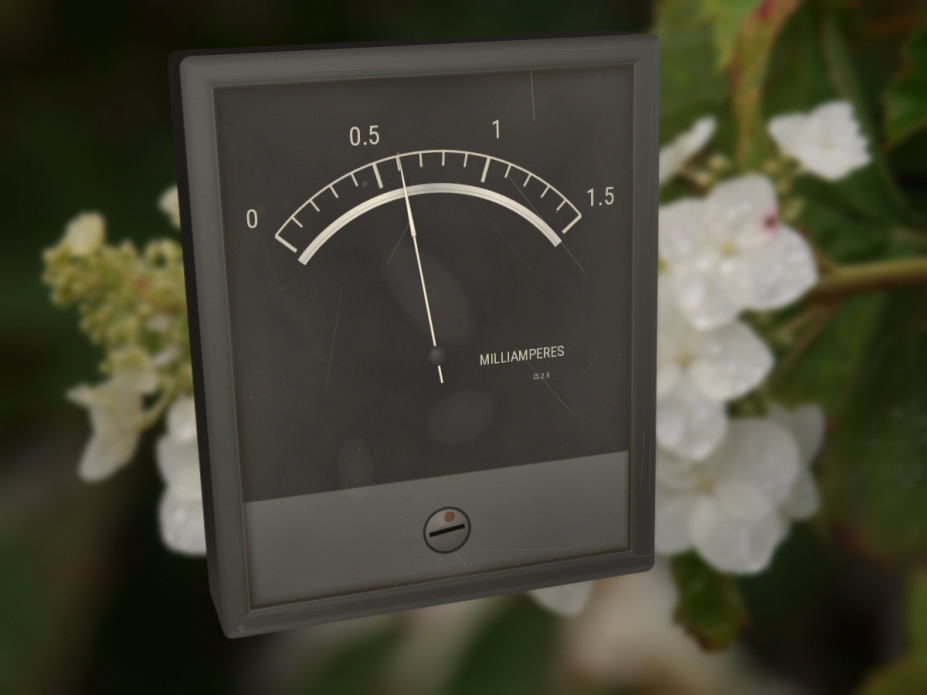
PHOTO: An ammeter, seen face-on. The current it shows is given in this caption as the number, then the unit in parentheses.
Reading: 0.6 (mA)
